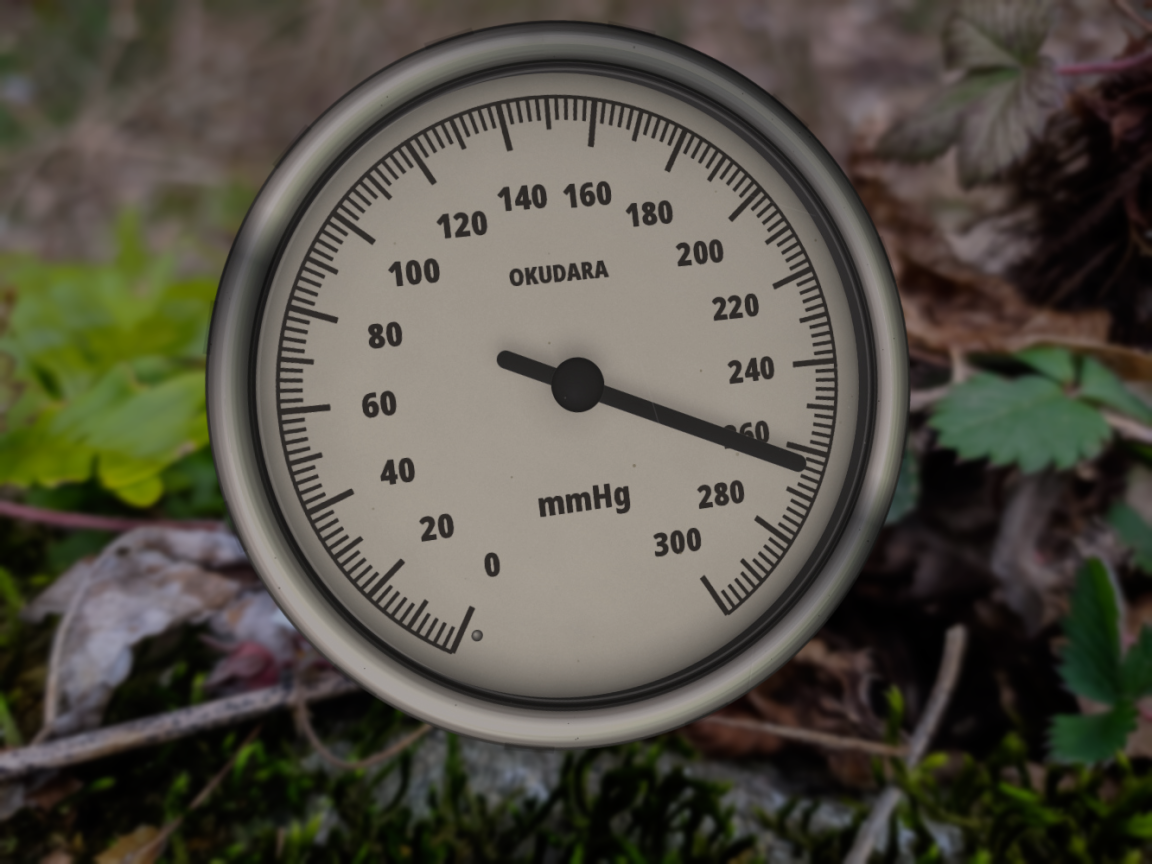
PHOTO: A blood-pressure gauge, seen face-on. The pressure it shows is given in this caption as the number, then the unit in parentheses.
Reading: 264 (mmHg)
